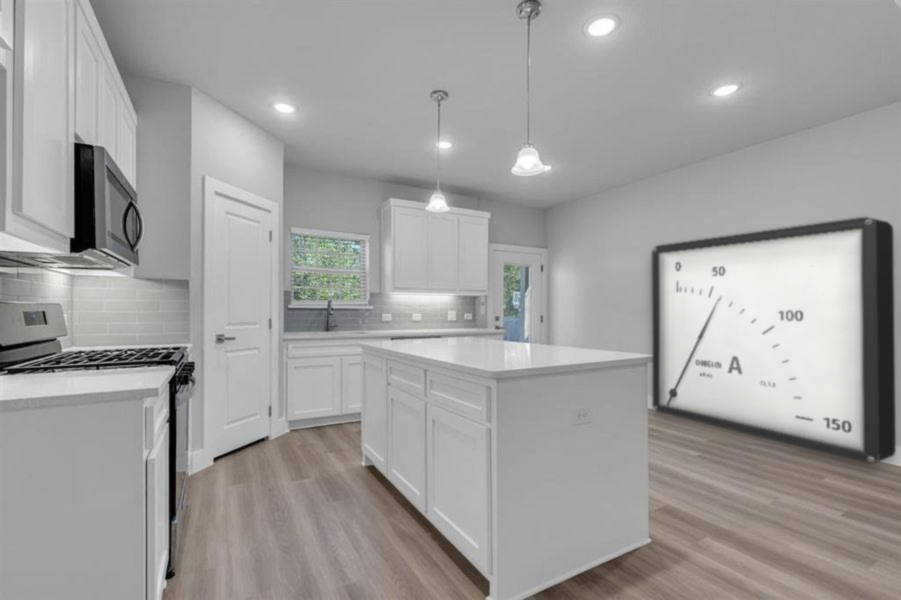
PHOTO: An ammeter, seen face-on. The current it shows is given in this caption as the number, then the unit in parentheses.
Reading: 60 (A)
